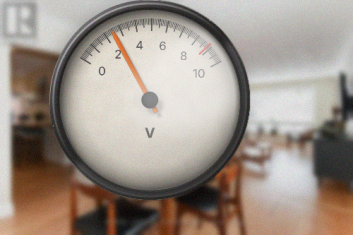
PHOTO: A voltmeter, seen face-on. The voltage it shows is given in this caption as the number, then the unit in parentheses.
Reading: 2.5 (V)
